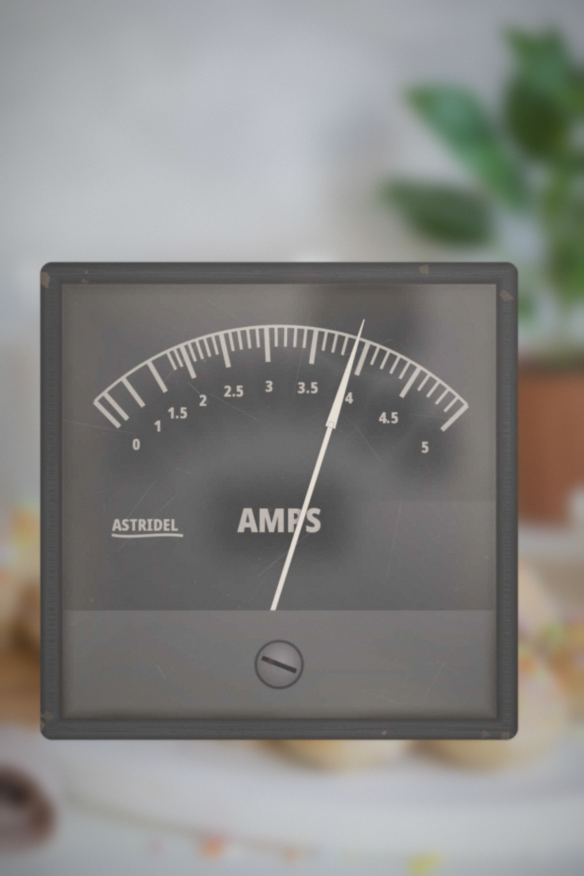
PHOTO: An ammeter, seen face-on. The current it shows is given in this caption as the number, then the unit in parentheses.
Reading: 3.9 (A)
